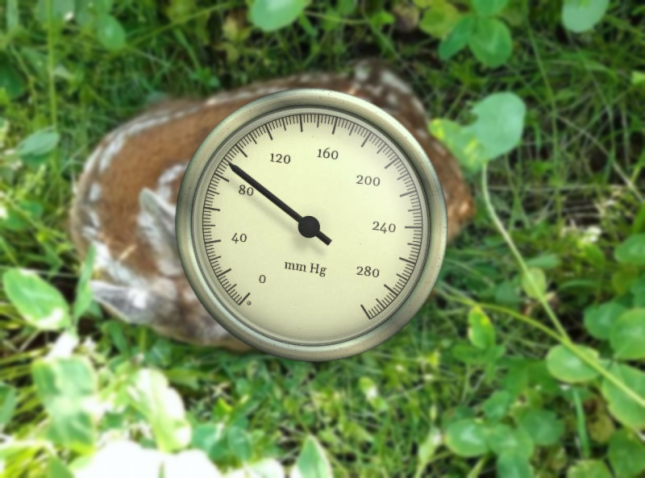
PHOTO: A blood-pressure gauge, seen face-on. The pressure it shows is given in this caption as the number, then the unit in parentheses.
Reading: 90 (mmHg)
